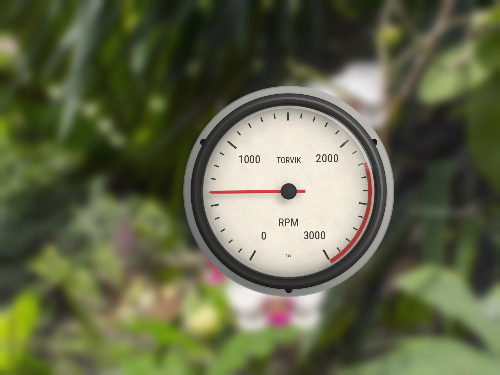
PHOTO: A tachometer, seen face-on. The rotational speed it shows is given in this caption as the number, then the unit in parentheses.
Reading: 600 (rpm)
